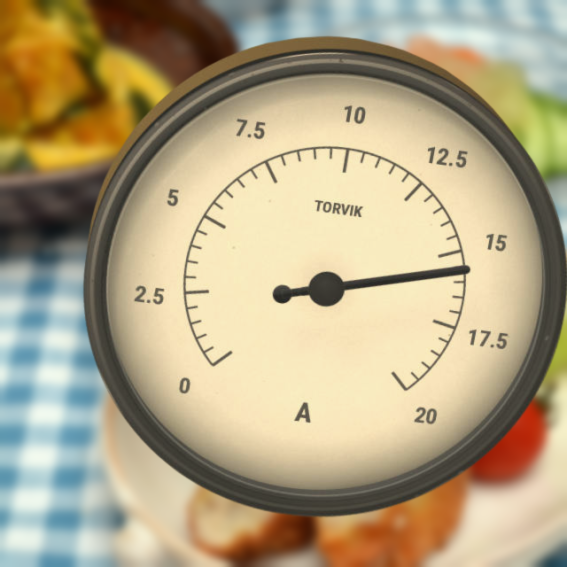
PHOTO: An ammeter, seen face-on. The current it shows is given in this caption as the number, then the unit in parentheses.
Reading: 15.5 (A)
